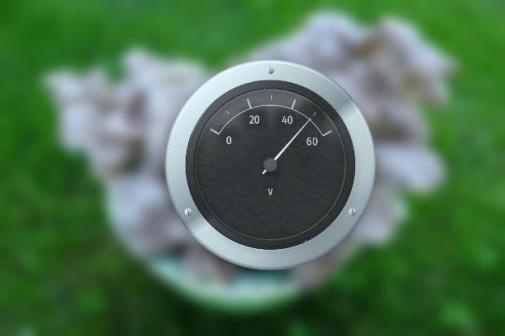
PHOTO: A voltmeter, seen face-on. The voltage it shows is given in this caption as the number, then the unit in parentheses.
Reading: 50 (V)
